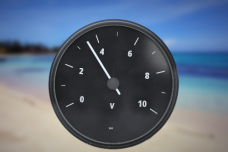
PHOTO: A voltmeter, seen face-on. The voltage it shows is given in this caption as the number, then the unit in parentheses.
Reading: 3.5 (V)
